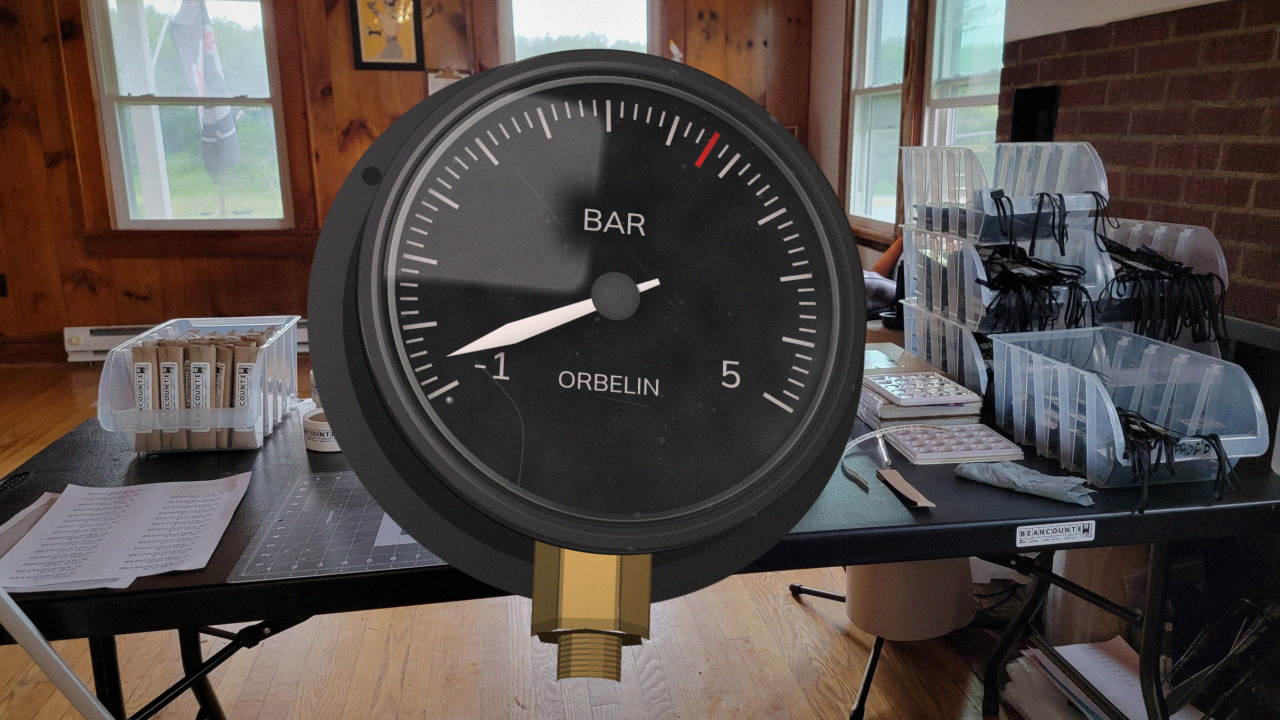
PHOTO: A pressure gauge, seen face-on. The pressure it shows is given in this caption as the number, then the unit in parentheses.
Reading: -0.8 (bar)
